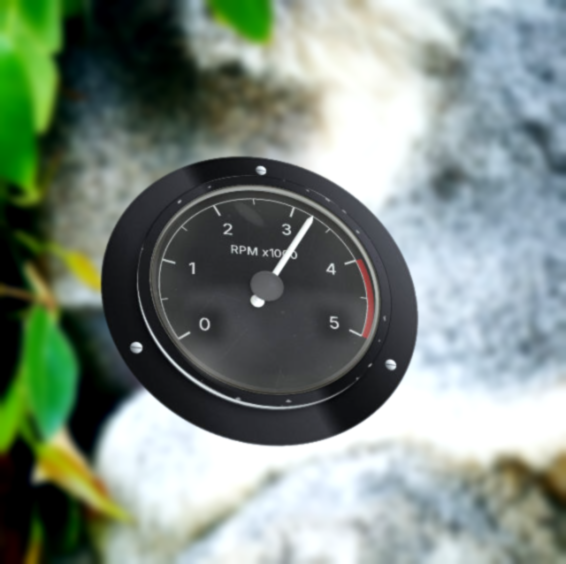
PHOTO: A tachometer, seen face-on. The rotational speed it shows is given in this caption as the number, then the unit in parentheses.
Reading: 3250 (rpm)
